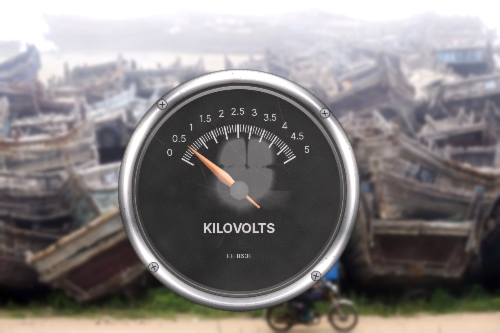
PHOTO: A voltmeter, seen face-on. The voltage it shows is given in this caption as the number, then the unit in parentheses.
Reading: 0.5 (kV)
